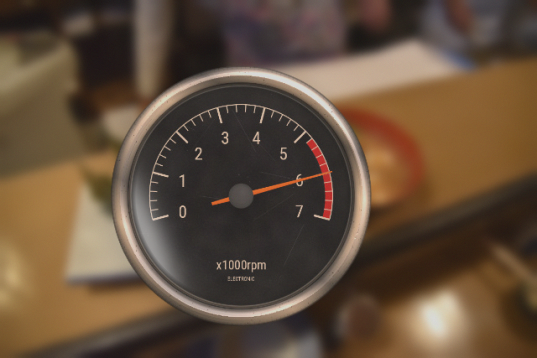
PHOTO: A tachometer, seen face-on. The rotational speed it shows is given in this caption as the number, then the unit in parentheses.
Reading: 6000 (rpm)
